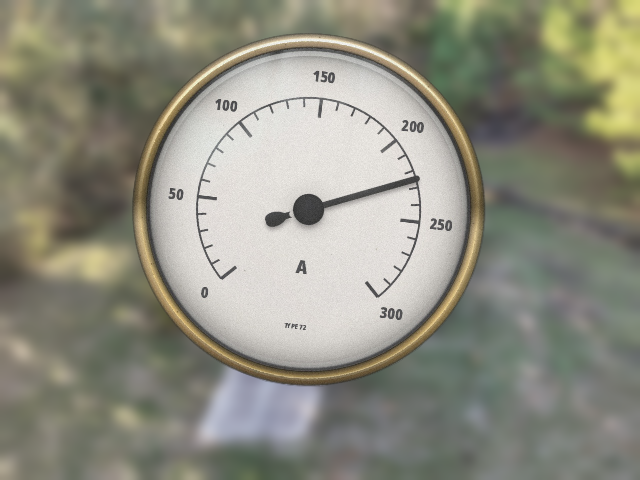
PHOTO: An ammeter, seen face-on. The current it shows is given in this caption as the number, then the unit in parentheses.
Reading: 225 (A)
